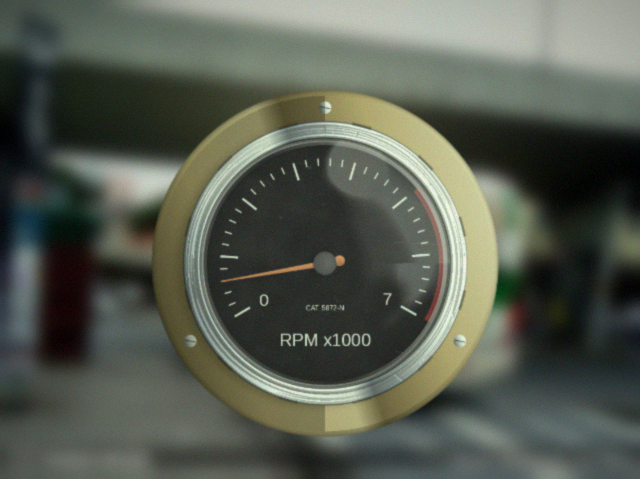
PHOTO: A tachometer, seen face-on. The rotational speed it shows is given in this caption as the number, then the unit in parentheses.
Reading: 600 (rpm)
